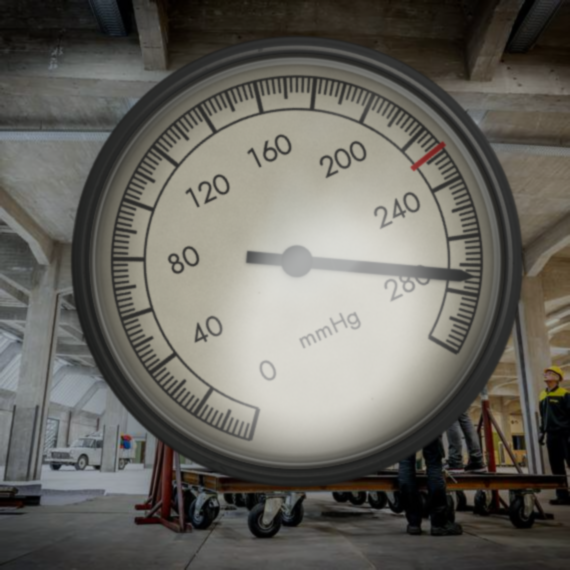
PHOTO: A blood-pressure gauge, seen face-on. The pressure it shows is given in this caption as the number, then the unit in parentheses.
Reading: 274 (mmHg)
